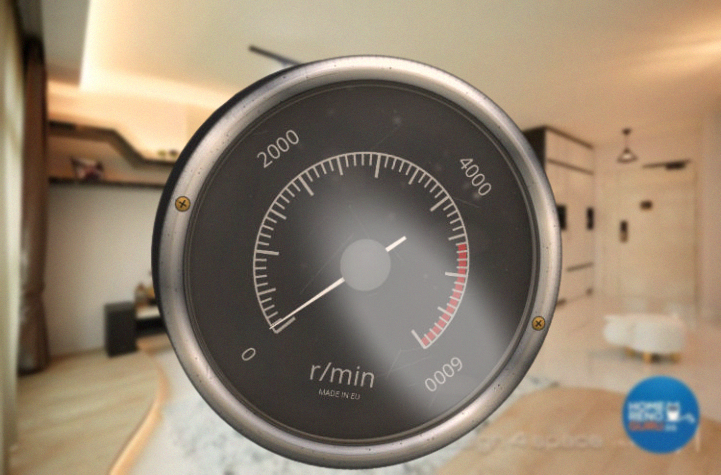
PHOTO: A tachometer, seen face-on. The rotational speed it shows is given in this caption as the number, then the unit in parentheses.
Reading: 100 (rpm)
